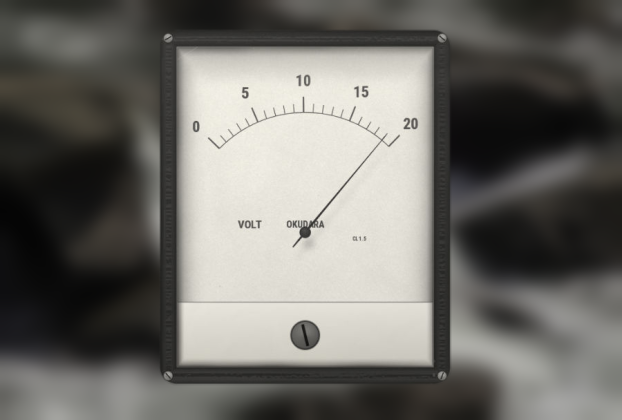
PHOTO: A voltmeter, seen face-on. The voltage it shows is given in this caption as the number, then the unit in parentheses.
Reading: 19 (V)
